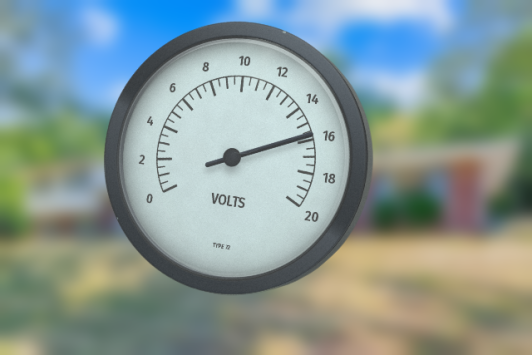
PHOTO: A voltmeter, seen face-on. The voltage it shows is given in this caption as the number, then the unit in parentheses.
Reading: 15.75 (V)
